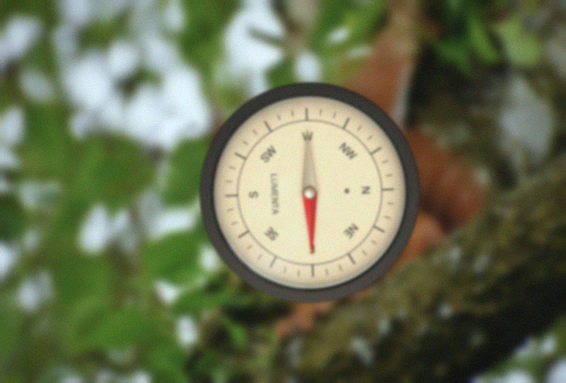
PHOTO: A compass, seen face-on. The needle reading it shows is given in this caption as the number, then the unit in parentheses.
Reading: 90 (°)
